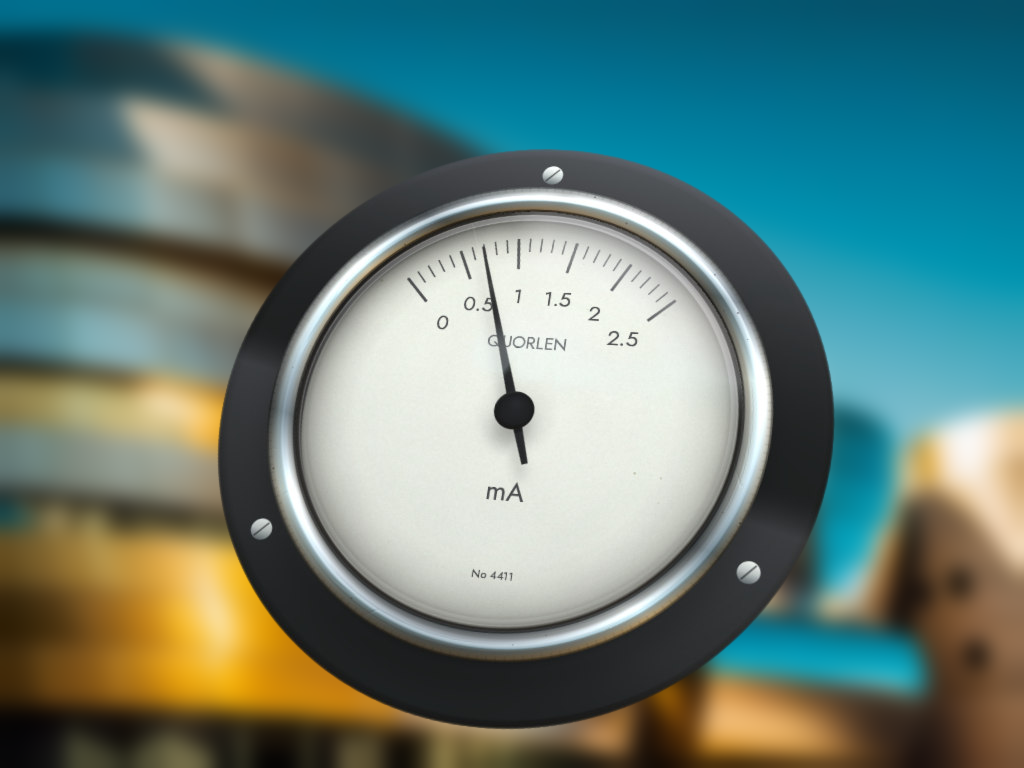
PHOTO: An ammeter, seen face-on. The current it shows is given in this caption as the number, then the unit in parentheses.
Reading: 0.7 (mA)
